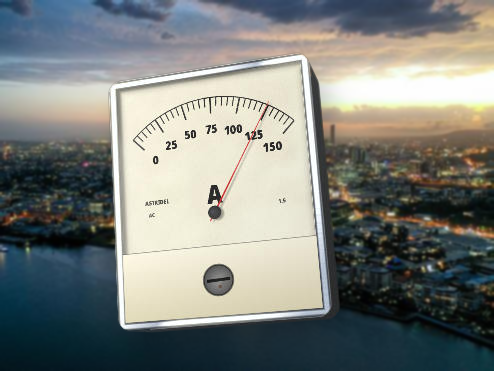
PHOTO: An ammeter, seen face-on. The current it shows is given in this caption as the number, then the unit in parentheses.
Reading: 125 (A)
